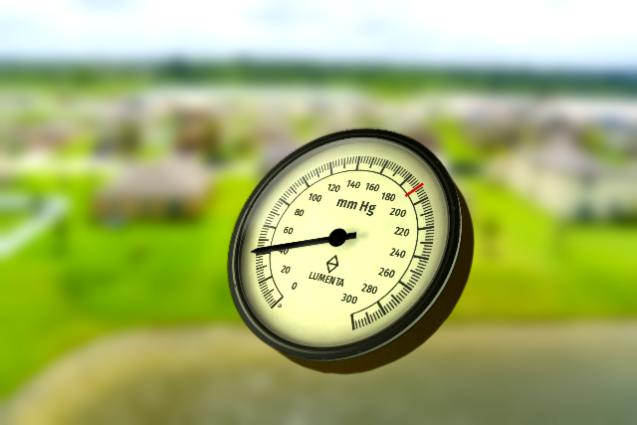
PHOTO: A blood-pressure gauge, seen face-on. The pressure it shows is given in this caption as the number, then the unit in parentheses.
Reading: 40 (mmHg)
